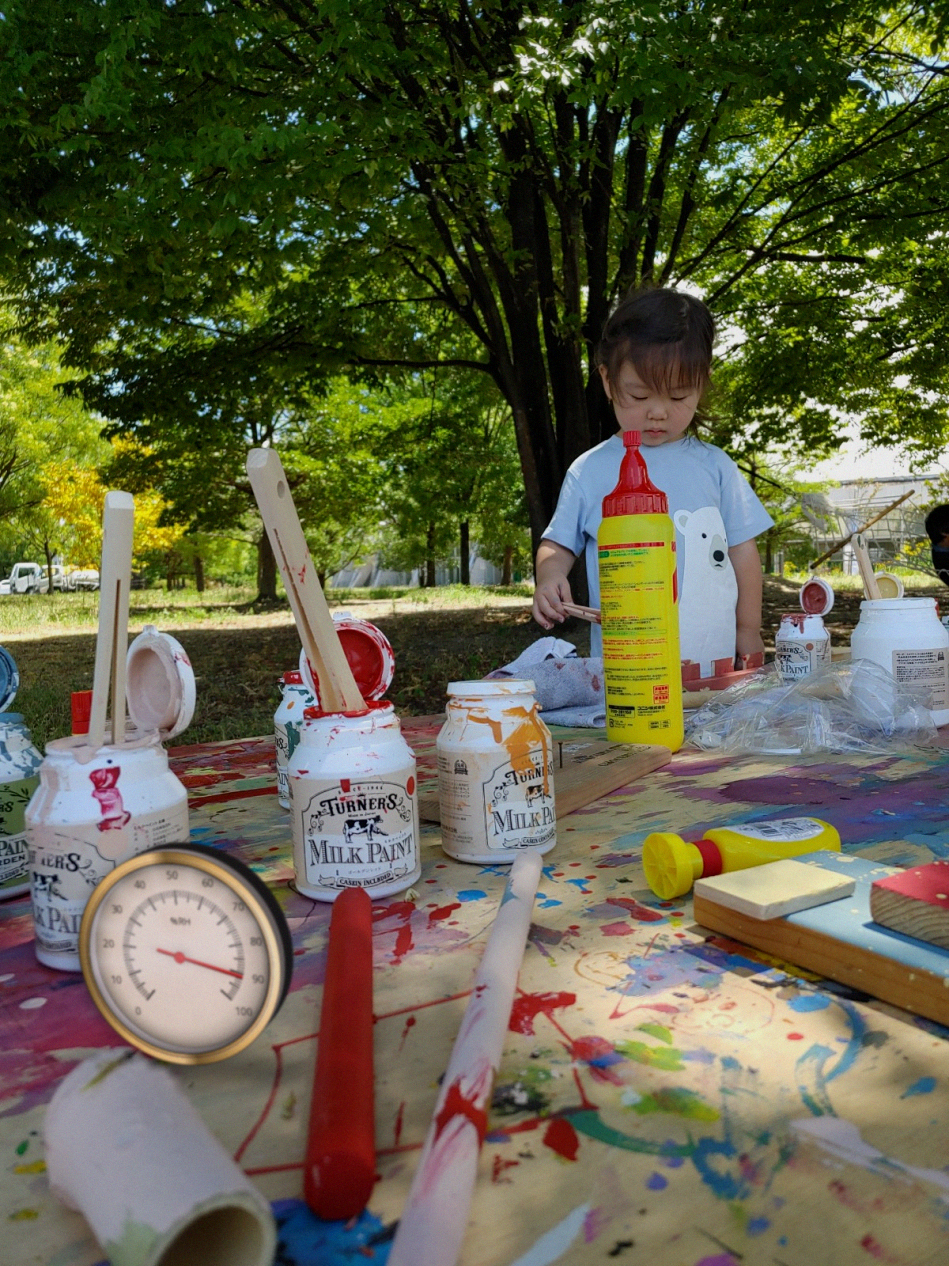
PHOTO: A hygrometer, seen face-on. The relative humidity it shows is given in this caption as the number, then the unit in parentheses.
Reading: 90 (%)
